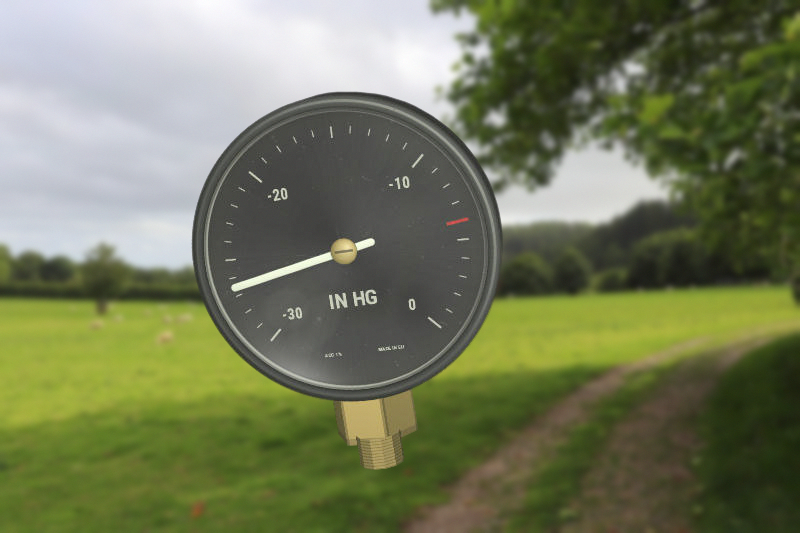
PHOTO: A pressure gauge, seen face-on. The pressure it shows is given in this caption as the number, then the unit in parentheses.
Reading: -26.5 (inHg)
